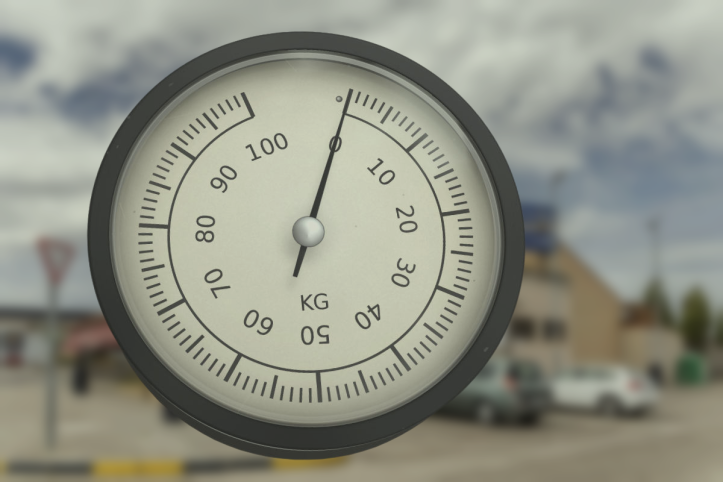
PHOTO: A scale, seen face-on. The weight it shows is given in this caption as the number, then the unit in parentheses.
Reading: 0 (kg)
